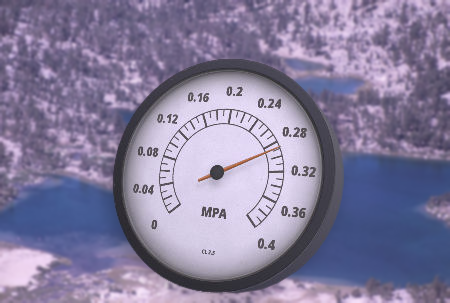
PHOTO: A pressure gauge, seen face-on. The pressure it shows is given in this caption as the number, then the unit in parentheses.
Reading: 0.29 (MPa)
